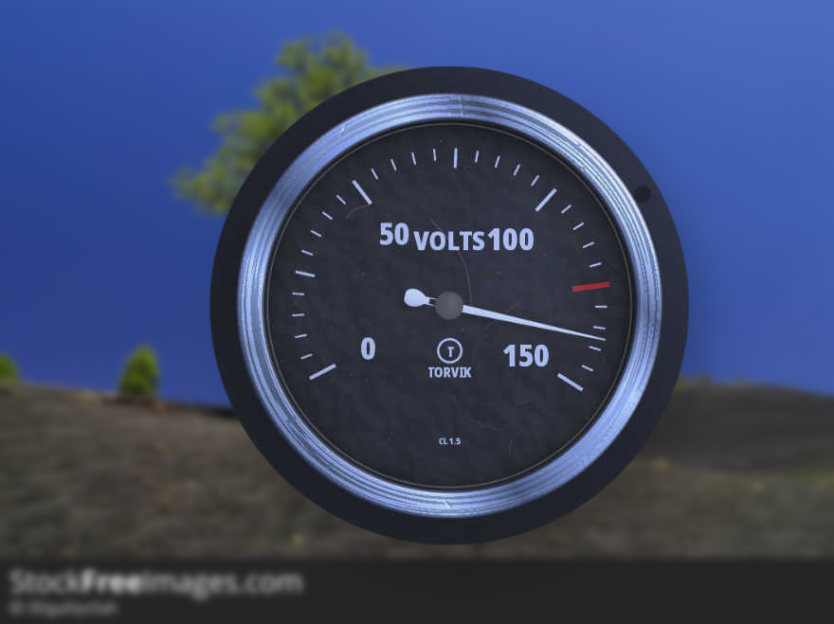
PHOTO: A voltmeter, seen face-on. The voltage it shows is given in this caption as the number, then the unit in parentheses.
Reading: 137.5 (V)
